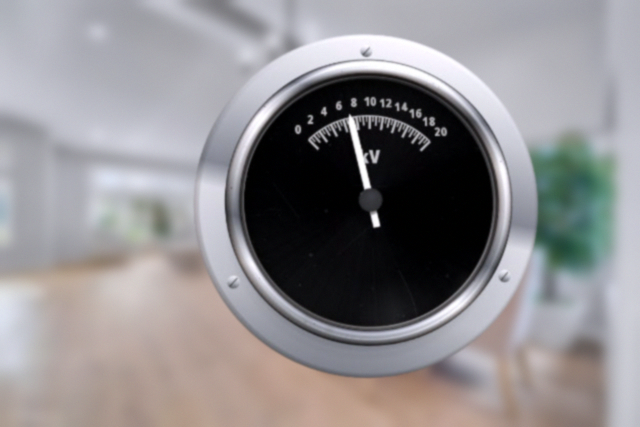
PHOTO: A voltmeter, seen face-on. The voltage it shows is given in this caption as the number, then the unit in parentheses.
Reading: 7 (kV)
